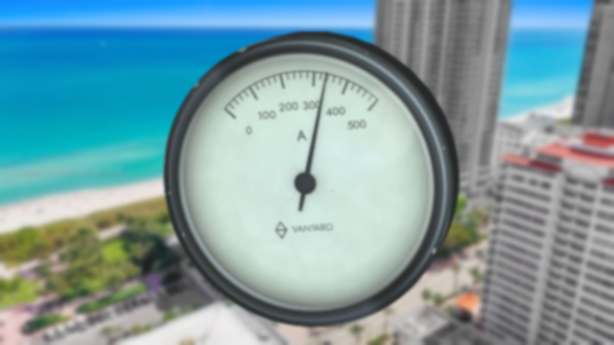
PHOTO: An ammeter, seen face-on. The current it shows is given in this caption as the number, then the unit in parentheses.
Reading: 340 (A)
